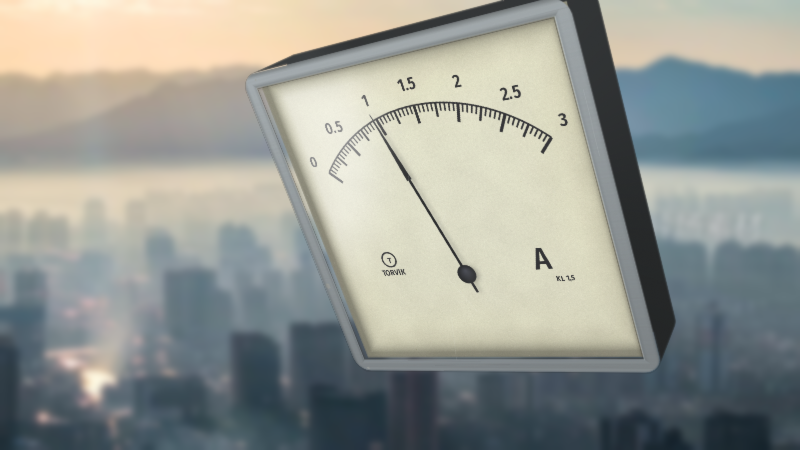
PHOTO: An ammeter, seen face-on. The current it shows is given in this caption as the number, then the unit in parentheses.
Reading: 1 (A)
